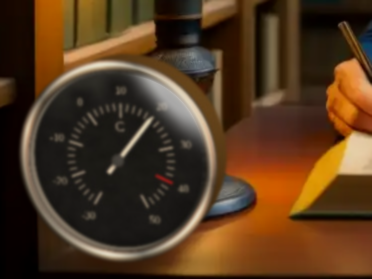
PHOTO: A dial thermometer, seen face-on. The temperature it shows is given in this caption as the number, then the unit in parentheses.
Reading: 20 (°C)
